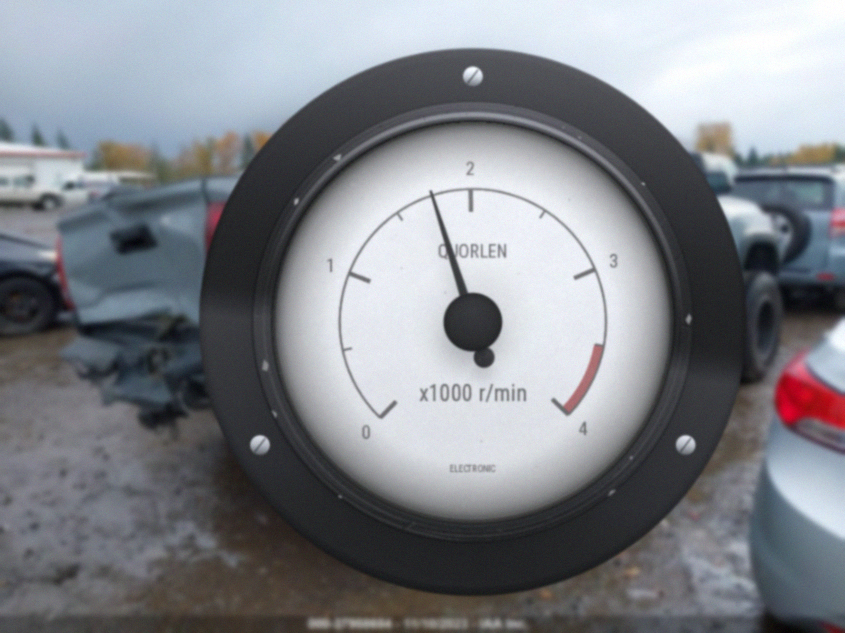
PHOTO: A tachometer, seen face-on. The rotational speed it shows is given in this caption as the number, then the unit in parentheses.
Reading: 1750 (rpm)
